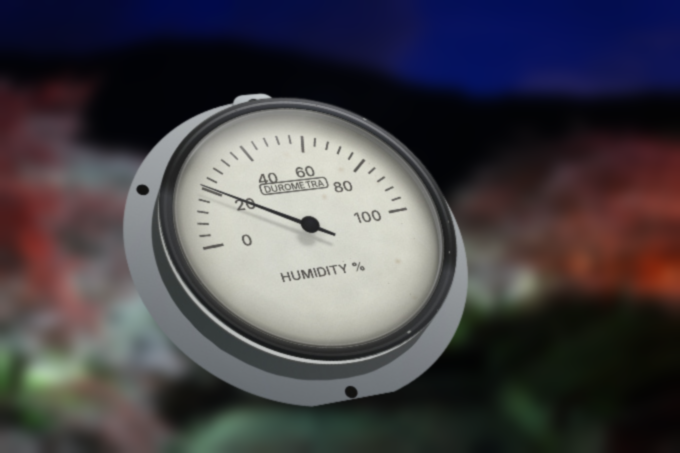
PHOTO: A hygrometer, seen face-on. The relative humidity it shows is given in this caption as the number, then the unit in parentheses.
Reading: 20 (%)
